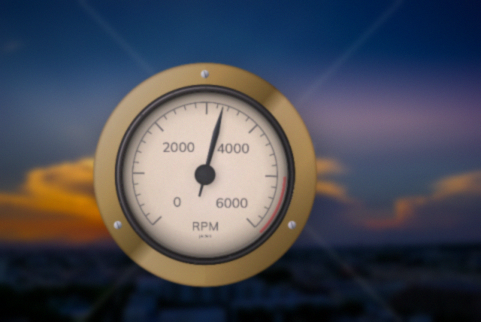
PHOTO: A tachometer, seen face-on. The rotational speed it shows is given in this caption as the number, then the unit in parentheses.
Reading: 3300 (rpm)
